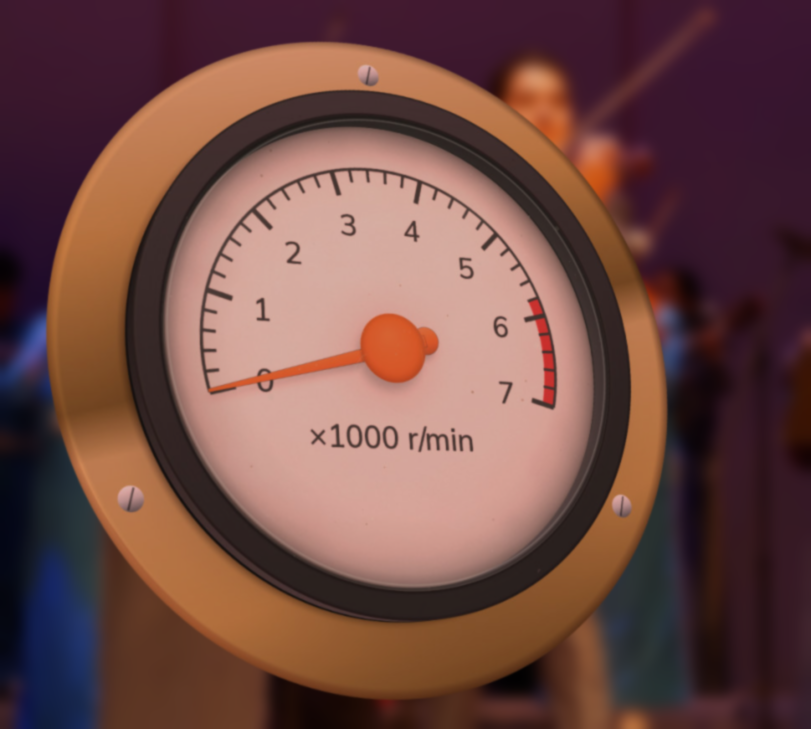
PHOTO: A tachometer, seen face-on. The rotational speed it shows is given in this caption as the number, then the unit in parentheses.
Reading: 0 (rpm)
